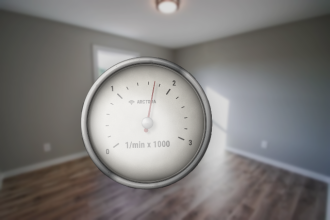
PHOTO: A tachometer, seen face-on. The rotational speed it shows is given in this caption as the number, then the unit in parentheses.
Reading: 1700 (rpm)
